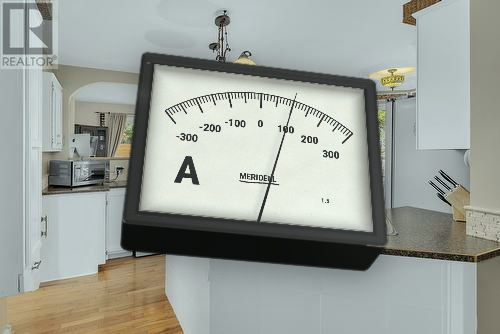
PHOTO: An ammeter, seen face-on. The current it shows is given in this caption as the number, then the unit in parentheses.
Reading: 100 (A)
